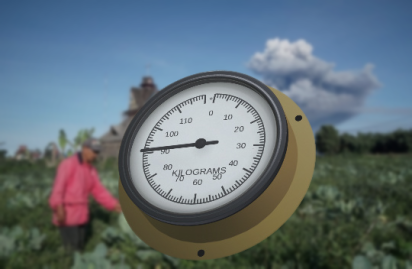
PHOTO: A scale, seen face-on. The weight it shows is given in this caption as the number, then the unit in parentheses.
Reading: 90 (kg)
